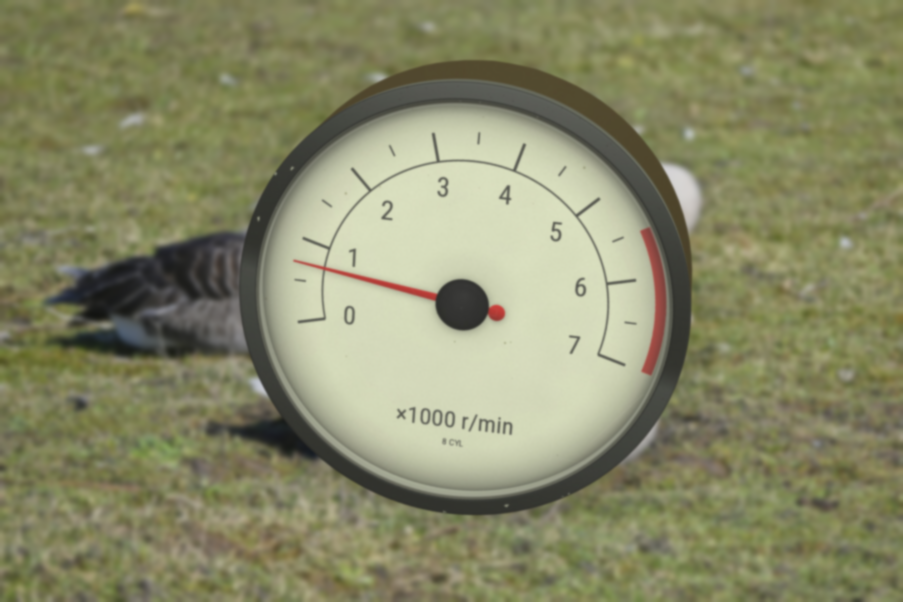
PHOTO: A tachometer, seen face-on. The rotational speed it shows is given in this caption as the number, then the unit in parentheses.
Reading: 750 (rpm)
